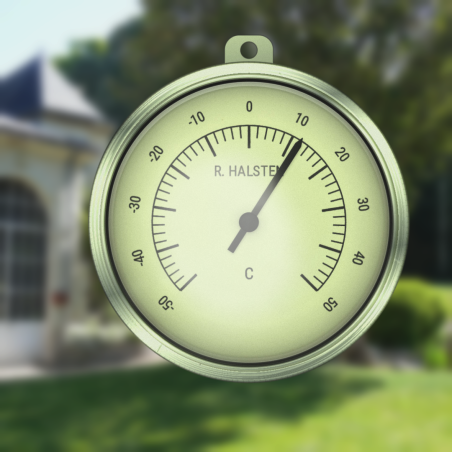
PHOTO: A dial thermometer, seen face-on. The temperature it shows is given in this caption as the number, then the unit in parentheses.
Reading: 12 (°C)
